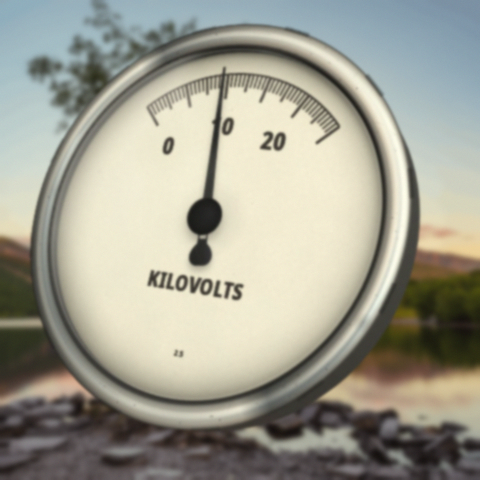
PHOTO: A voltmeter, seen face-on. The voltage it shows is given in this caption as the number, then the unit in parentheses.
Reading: 10 (kV)
